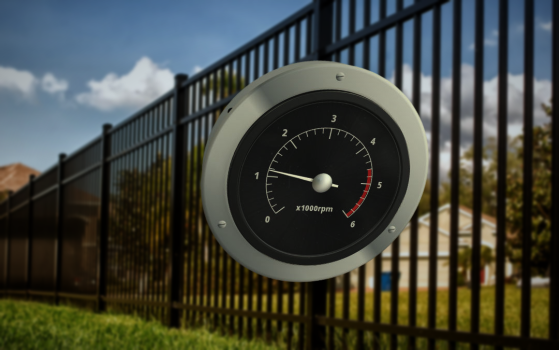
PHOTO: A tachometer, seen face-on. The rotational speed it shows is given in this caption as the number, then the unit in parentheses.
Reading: 1200 (rpm)
